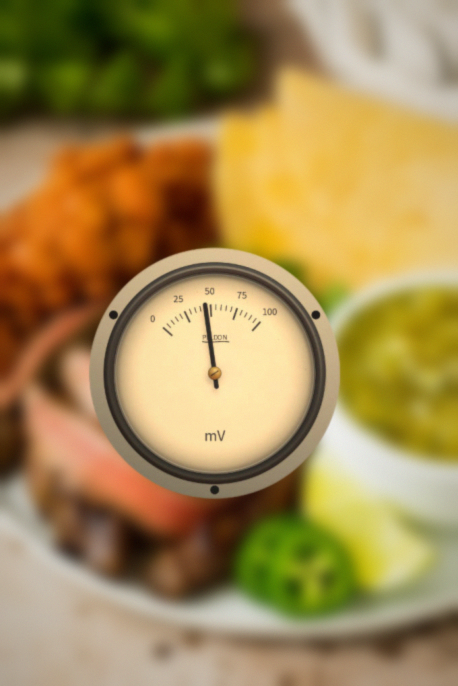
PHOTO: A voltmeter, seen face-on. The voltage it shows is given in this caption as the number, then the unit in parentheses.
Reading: 45 (mV)
